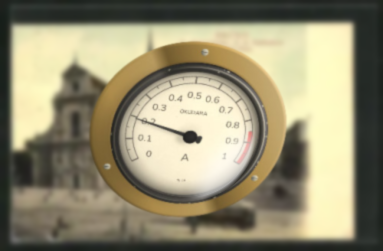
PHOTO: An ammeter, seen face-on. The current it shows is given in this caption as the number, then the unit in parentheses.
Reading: 0.2 (A)
